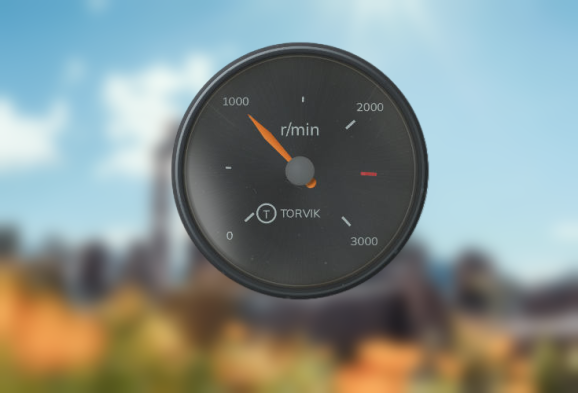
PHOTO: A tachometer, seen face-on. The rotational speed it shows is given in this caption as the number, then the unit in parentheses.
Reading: 1000 (rpm)
